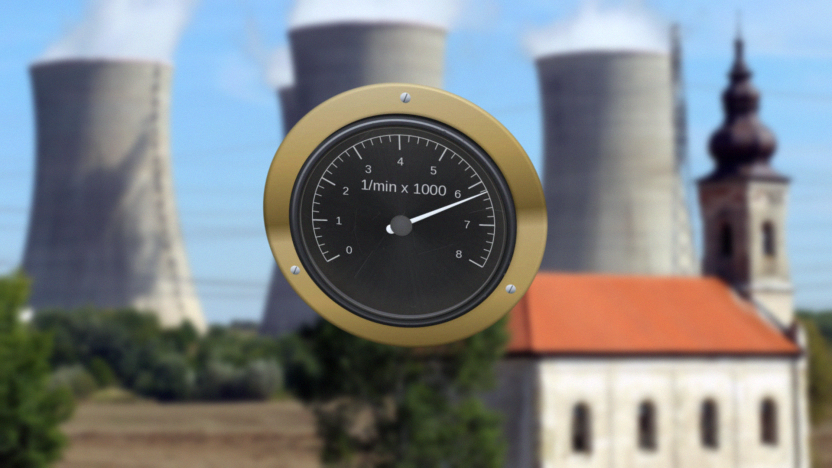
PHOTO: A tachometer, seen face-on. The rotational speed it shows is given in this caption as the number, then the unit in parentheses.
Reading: 6200 (rpm)
